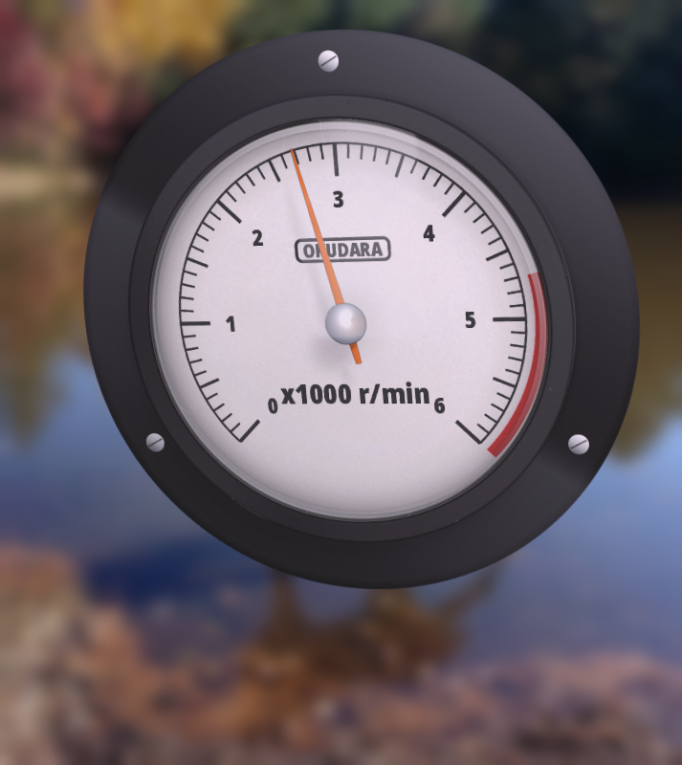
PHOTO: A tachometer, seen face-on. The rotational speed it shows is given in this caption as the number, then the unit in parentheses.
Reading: 2700 (rpm)
